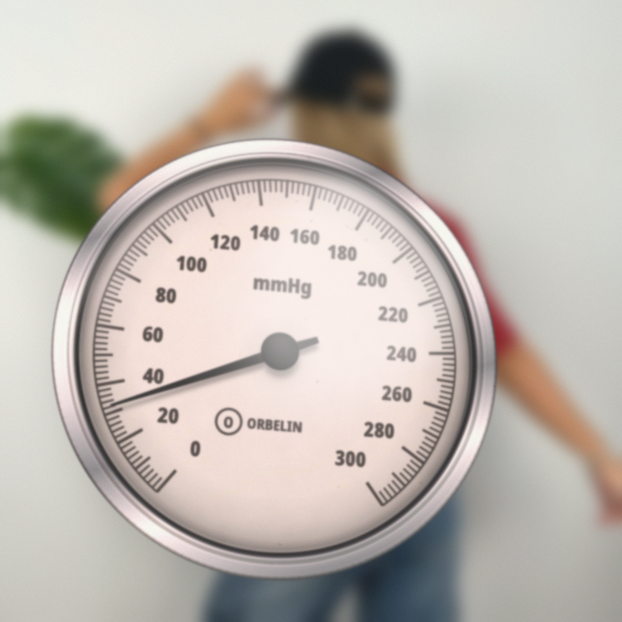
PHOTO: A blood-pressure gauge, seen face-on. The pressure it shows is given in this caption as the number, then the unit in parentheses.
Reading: 32 (mmHg)
